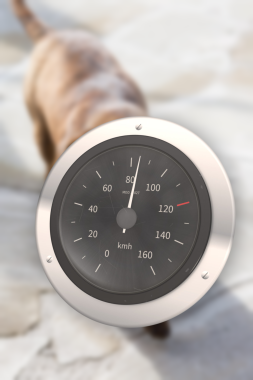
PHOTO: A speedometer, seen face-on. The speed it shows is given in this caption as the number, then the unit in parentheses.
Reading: 85 (km/h)
